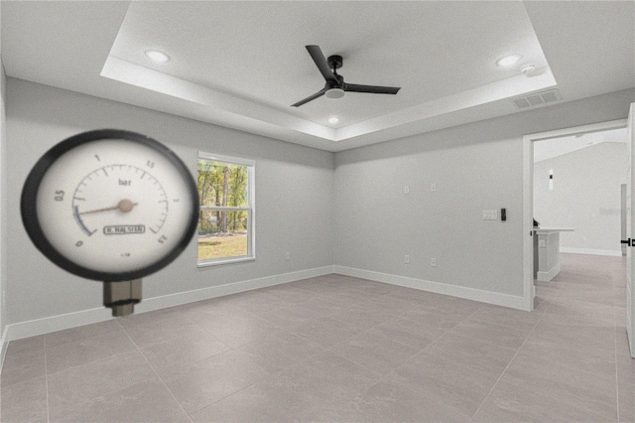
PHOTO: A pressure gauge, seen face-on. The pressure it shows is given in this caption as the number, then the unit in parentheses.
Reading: 0.3 (bar)
